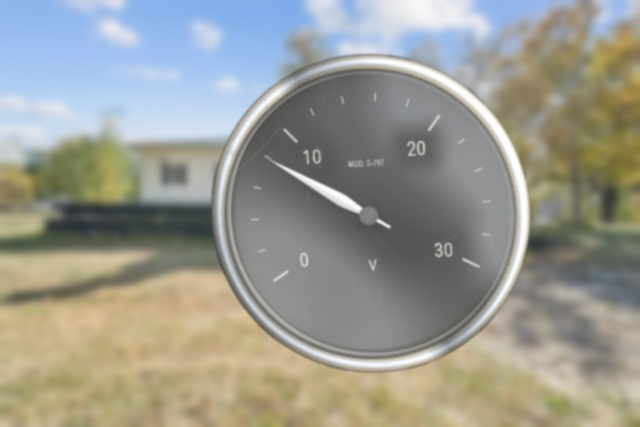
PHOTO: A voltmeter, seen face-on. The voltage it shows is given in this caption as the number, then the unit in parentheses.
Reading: 8 (V)
